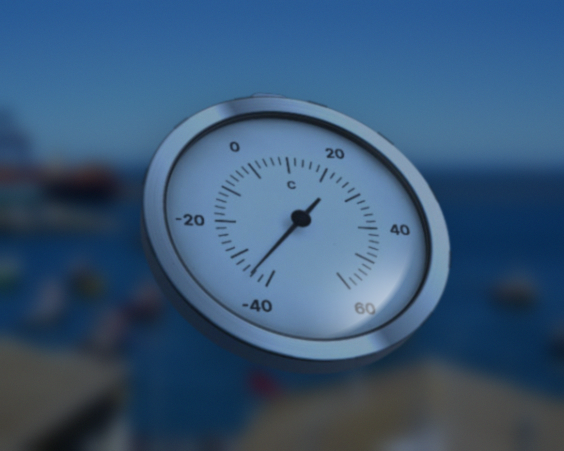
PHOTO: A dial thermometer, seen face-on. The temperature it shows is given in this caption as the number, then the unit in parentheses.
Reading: -36 (°C)
